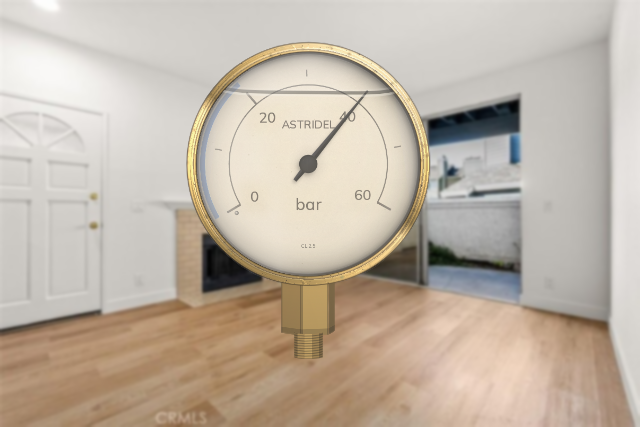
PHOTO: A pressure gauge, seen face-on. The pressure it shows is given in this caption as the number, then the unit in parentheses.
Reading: 40 (bar)
